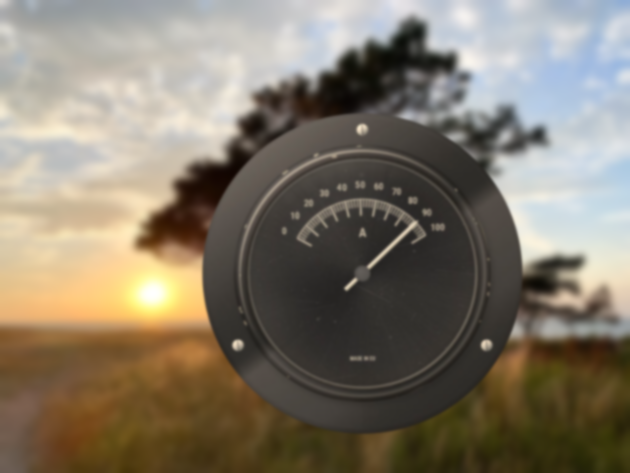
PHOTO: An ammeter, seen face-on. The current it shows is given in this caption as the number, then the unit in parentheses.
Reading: 90 (A)
